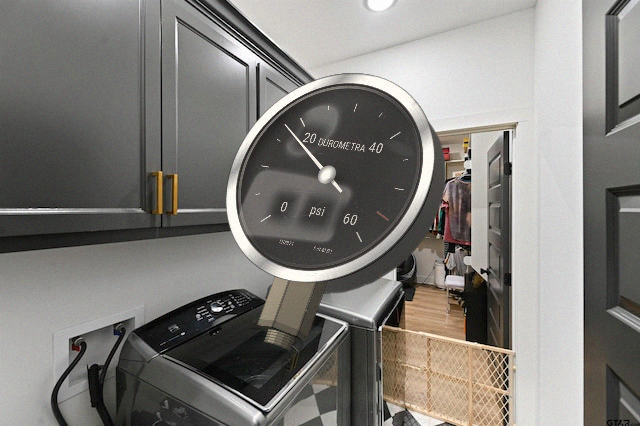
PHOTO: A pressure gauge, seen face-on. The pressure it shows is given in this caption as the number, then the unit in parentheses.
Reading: 17.5 (psi)
